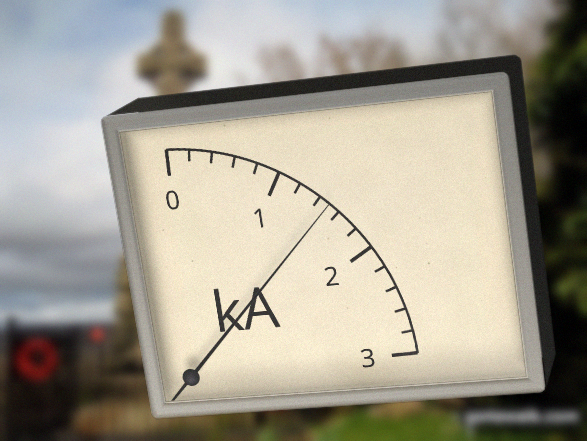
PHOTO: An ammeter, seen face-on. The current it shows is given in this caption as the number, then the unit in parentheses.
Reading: 1.5 (kA)
